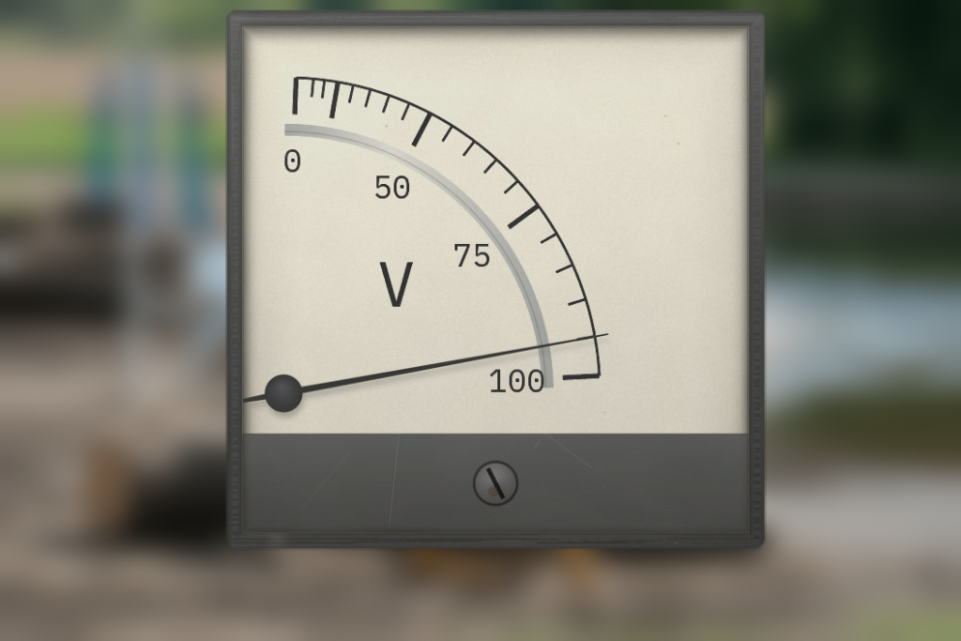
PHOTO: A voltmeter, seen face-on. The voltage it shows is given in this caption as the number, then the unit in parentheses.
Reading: 95 (V)
